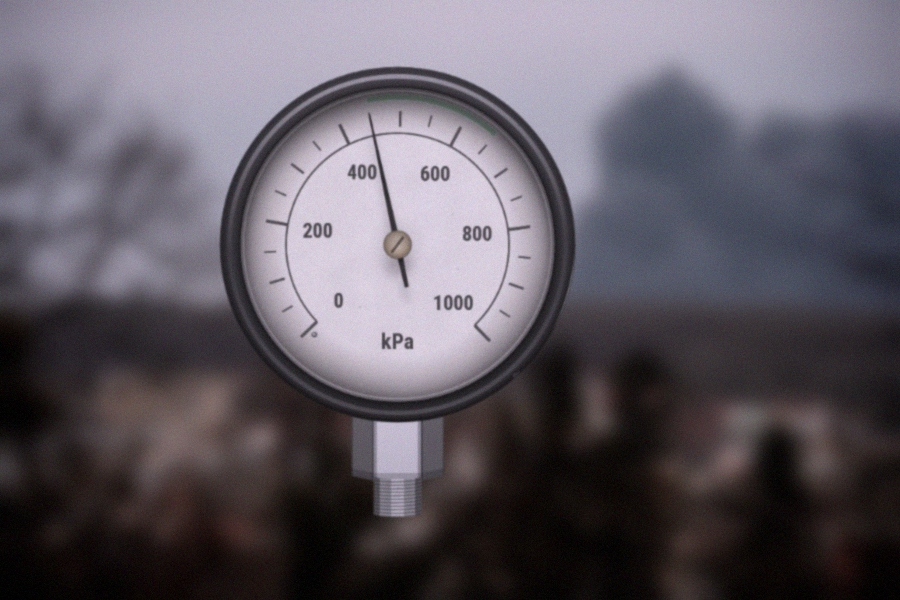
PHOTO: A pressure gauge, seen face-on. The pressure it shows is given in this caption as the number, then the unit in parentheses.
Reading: 450 (kPa)
